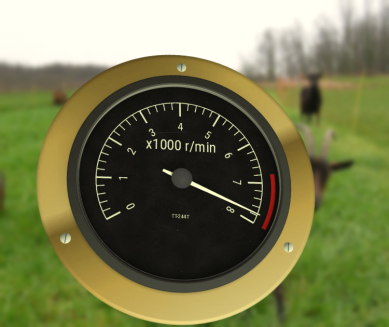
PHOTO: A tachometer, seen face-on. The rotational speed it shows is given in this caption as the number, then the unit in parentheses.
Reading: 7800 (rpm)
